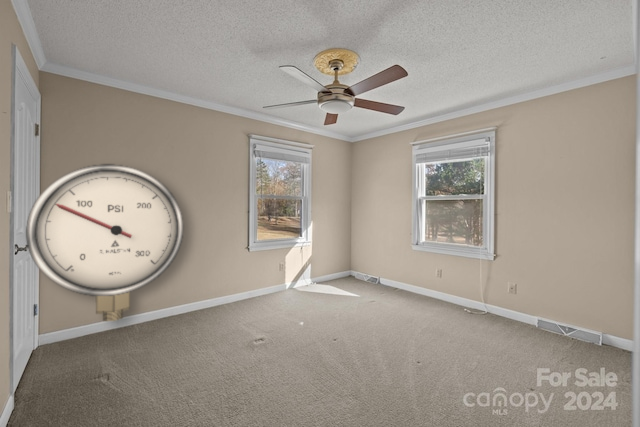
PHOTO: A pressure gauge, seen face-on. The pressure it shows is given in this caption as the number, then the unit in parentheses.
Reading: 80 (psi)
